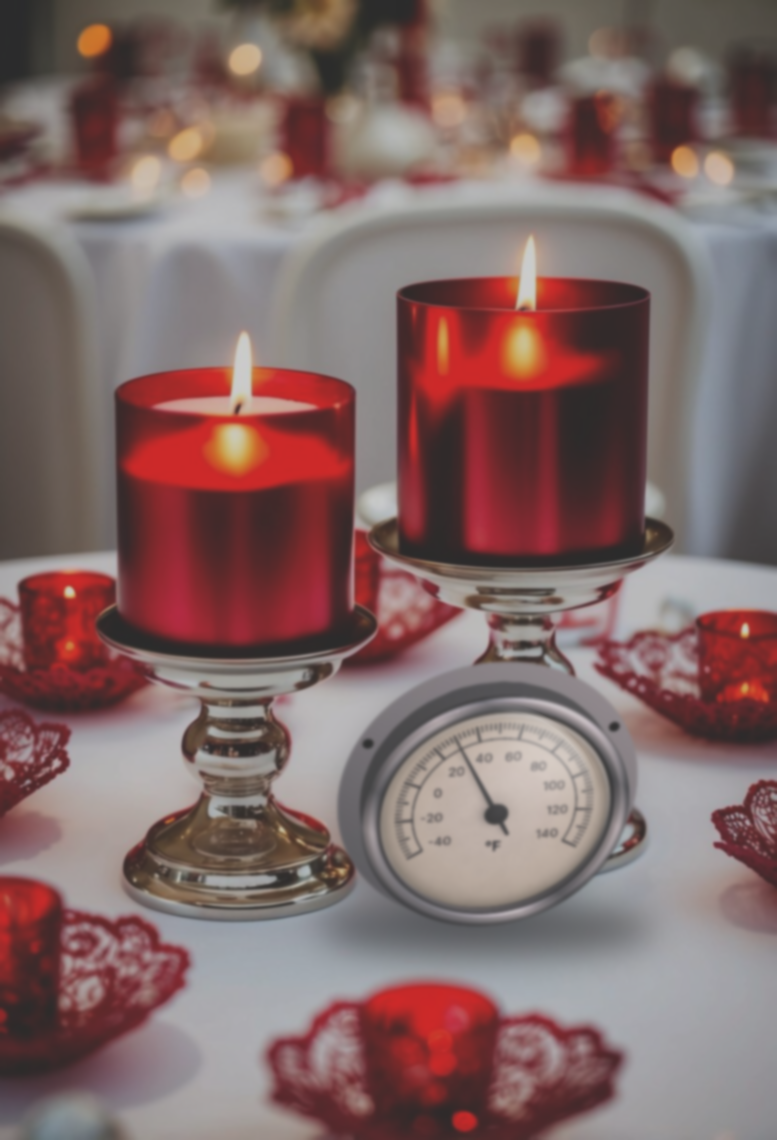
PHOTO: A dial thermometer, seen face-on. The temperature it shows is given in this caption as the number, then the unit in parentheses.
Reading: 30 (°F)
